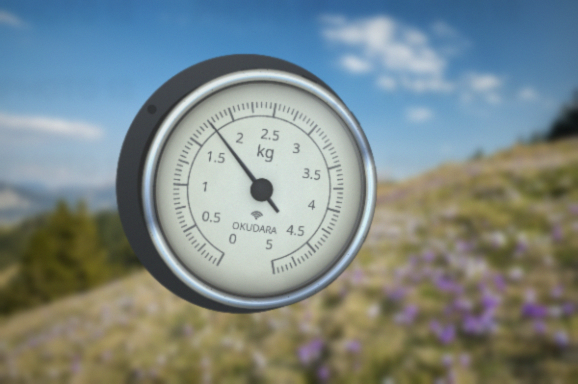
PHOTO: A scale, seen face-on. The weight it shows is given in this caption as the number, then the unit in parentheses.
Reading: 1.75 (kg)
